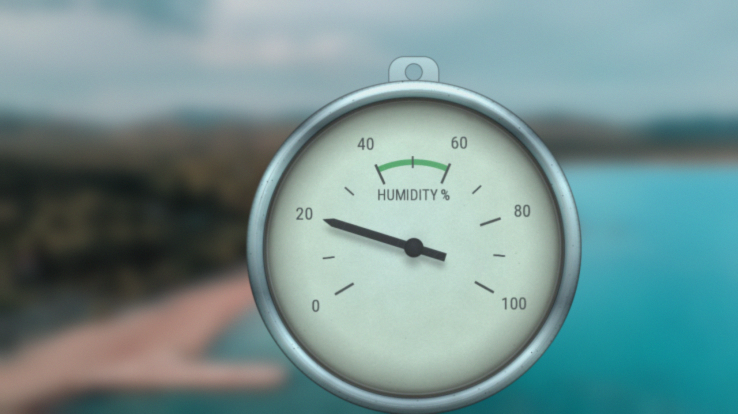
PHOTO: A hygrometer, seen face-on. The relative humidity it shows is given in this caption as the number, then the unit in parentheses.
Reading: 20 (%)
